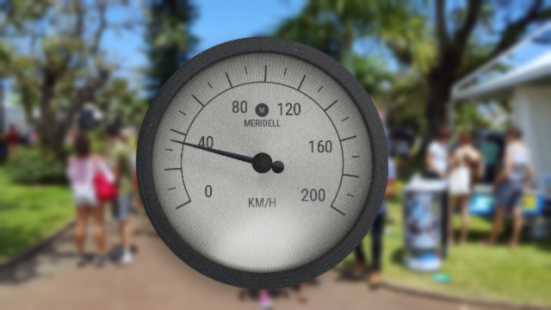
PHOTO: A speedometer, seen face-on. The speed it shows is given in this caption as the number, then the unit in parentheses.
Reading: 35 (km/h)
